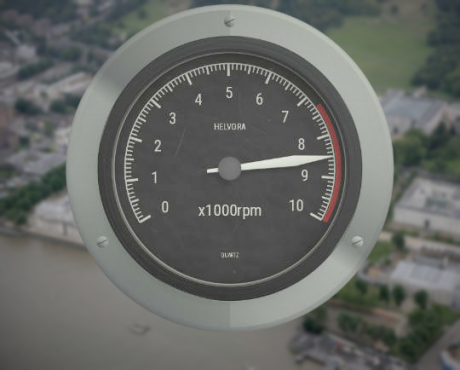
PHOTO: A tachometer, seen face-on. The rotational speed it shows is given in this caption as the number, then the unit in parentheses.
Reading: 8500 (rpm)
